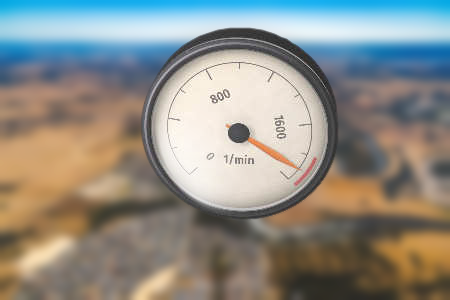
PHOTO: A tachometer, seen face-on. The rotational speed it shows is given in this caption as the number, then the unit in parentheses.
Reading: 1900 (rpm)
